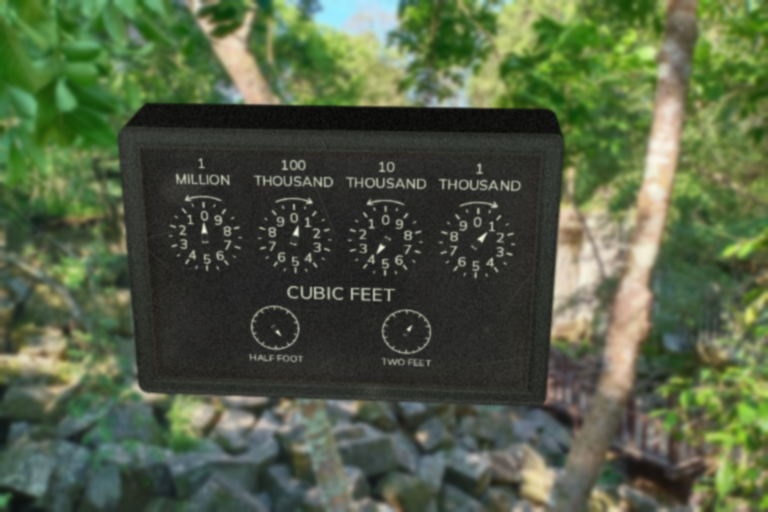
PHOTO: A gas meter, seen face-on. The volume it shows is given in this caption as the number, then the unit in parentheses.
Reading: 4100 (ft³)
